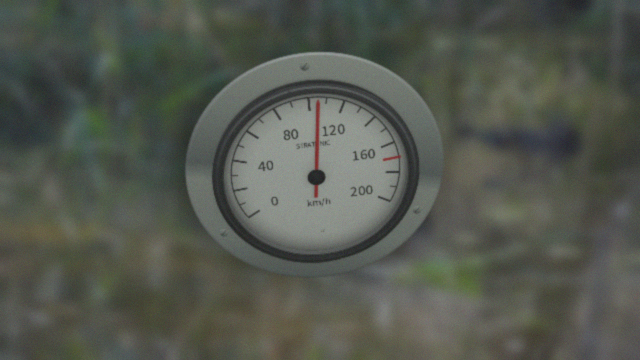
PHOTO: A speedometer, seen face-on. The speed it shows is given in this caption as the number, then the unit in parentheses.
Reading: 105 (km/h)
